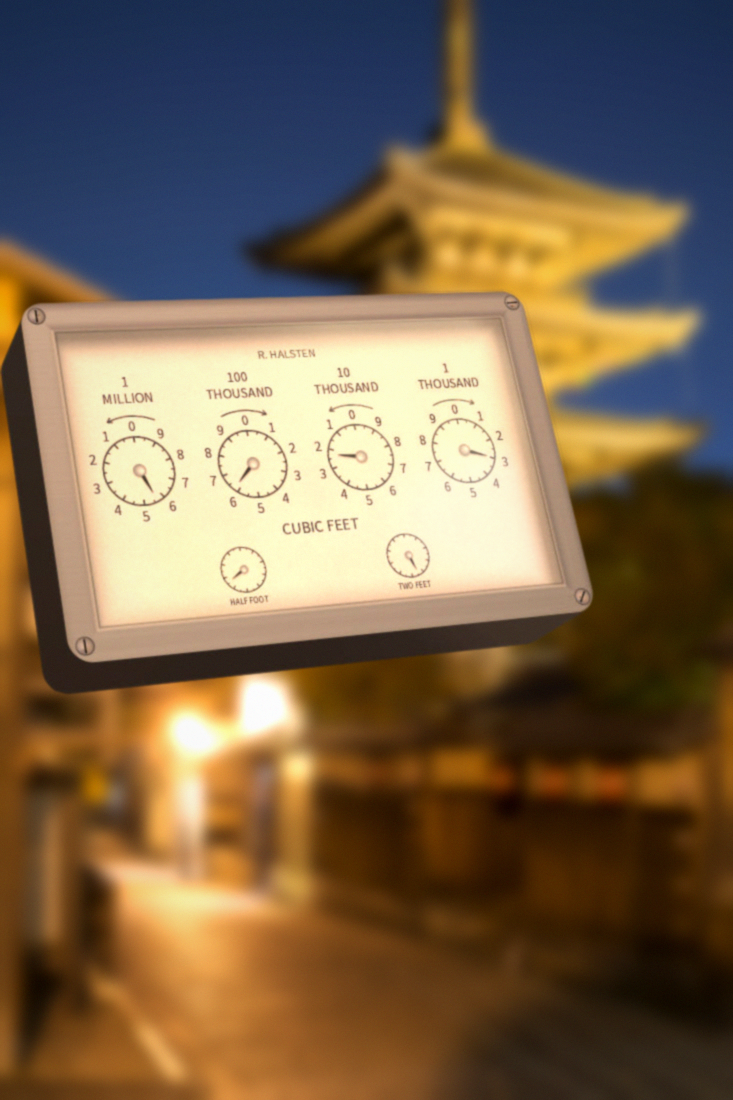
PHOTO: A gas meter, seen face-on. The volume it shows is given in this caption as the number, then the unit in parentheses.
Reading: 562300 (ft³)
